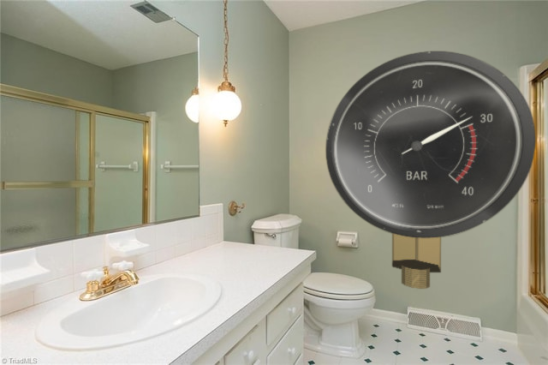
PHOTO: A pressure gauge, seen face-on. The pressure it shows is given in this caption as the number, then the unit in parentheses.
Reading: 29 (bar)
